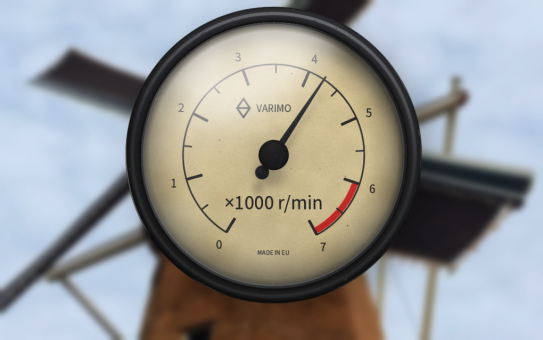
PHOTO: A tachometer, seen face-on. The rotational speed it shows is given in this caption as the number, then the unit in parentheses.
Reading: 4250 (rpm)
